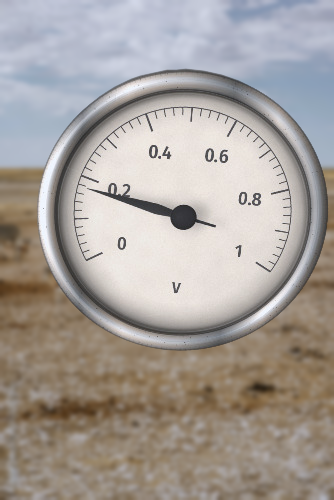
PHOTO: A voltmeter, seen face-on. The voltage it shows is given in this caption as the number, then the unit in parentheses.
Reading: 0.18 (V)
